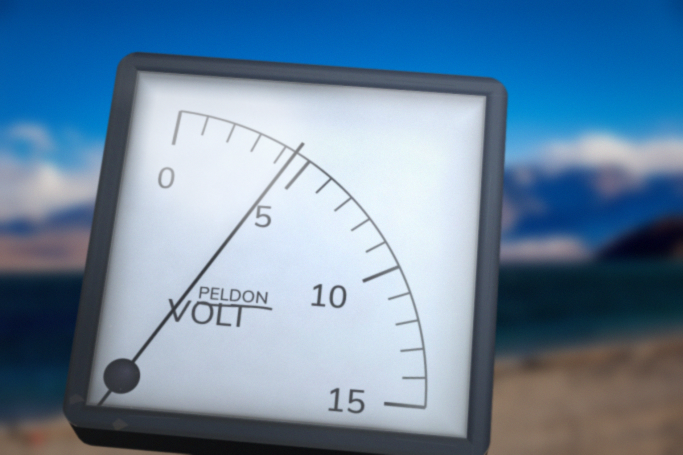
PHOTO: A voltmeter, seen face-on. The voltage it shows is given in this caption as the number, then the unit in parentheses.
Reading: 4.5 (V)
